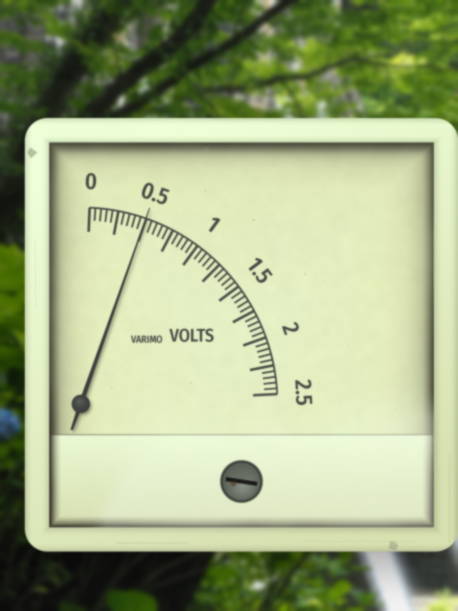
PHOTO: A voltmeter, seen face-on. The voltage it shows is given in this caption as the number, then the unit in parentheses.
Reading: 0.5 (V)
